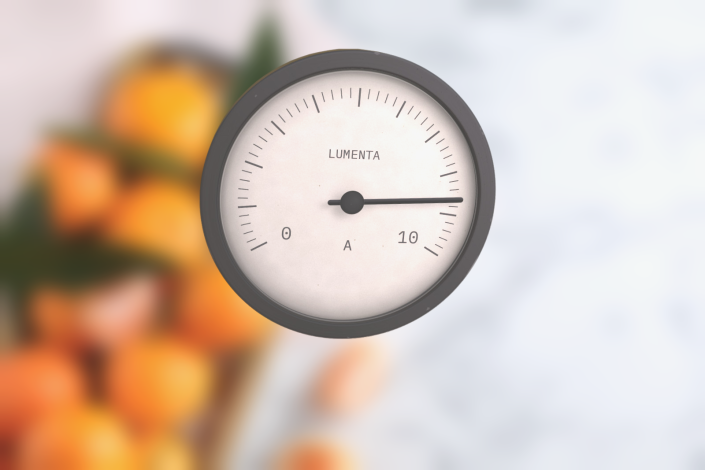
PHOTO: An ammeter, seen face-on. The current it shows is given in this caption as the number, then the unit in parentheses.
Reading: 8.6 (A)
